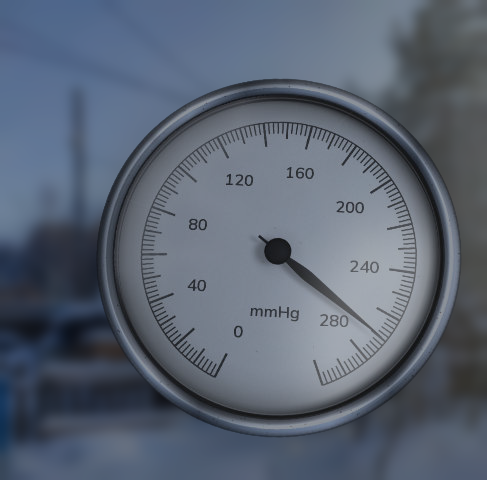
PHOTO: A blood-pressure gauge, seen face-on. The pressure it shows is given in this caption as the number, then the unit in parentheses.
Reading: 270 (mmHg)
